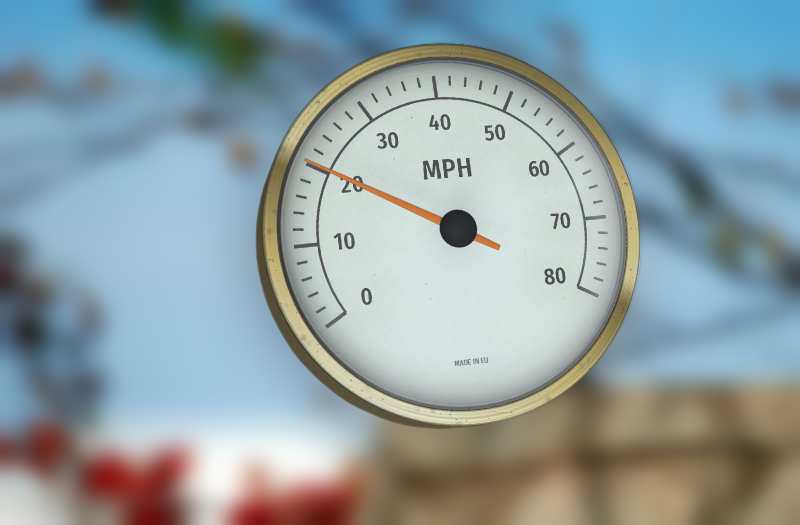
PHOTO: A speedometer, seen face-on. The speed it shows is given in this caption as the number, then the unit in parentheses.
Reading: 20 (mph)
